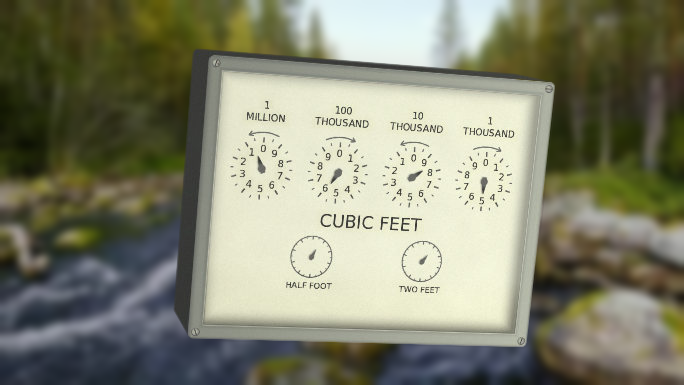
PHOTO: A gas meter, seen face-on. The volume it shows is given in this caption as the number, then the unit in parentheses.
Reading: 58500 (ft³)
